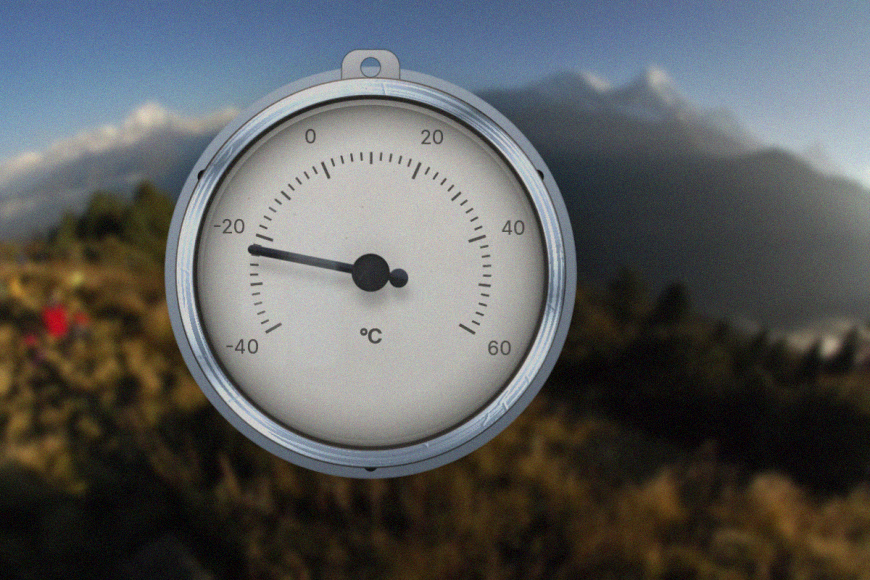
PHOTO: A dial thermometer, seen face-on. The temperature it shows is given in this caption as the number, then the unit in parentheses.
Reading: -23 (°C)
